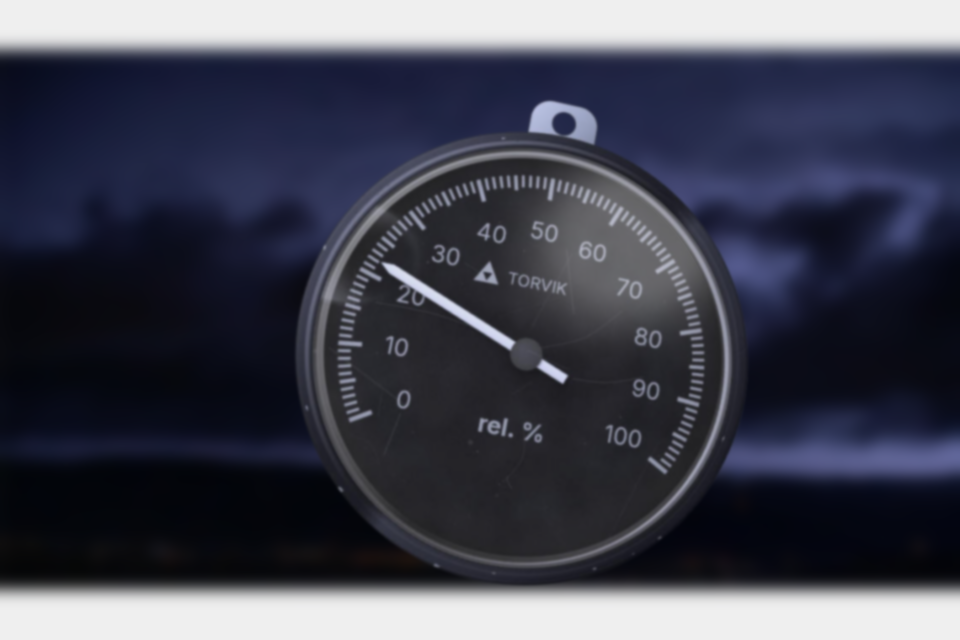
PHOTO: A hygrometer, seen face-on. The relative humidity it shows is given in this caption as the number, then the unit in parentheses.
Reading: 22 (%)
